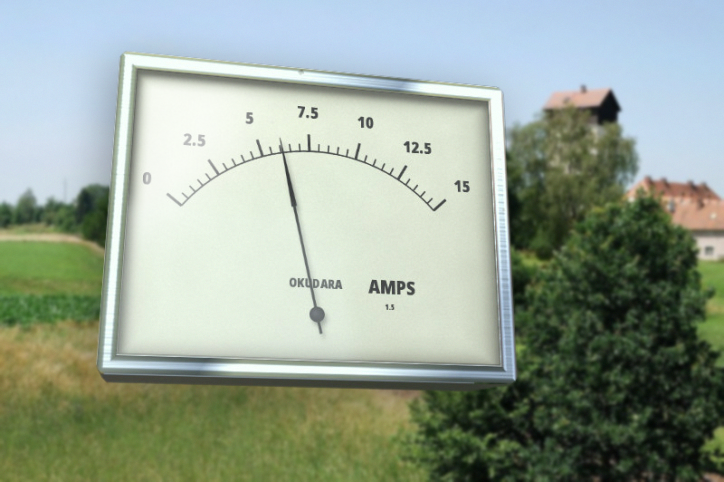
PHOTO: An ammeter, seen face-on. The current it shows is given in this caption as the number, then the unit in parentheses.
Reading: 6 (A)
